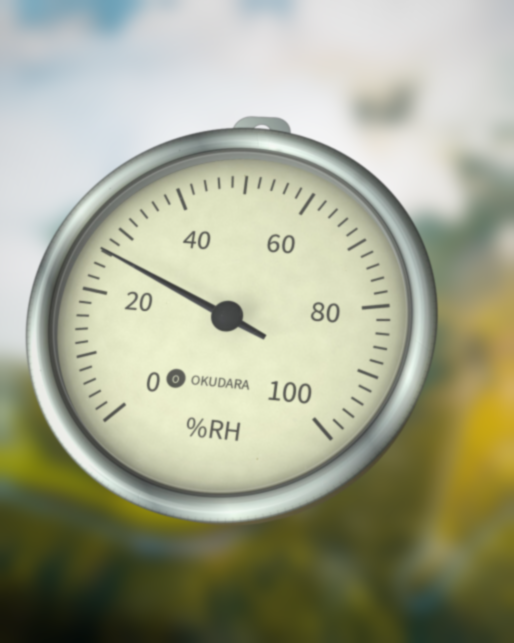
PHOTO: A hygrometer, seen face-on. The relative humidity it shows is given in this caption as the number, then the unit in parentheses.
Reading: 26 (%)
